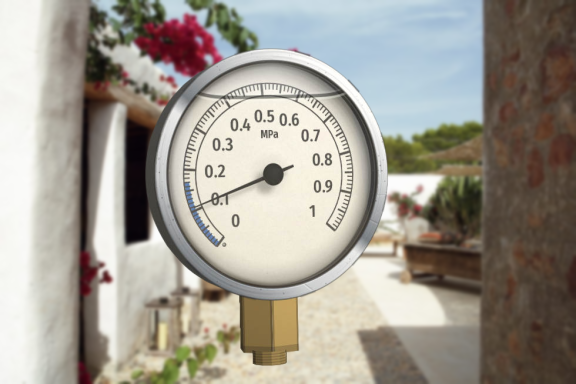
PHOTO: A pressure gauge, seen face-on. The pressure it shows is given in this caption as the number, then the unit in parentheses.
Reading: 0.11 (MPa)
